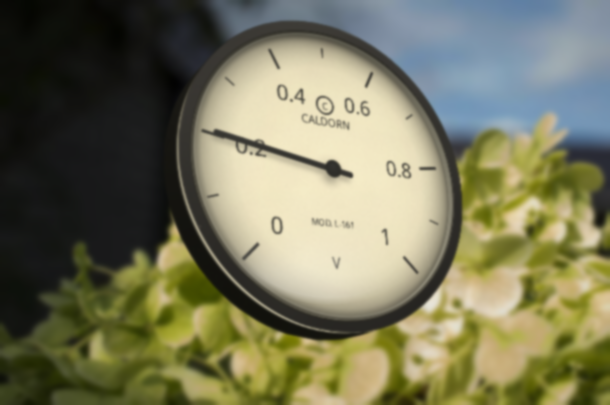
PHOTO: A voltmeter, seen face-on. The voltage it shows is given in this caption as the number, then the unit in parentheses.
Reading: 0.2 (V)
